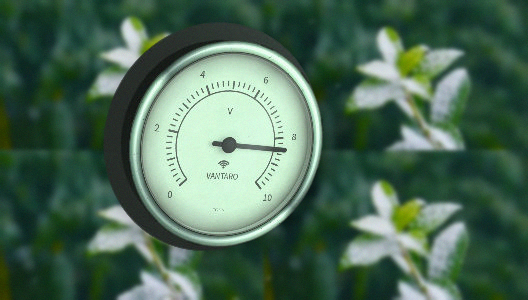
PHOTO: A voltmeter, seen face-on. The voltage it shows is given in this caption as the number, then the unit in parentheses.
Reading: 8.4 (V)
